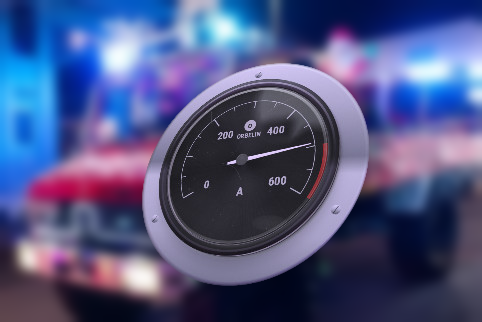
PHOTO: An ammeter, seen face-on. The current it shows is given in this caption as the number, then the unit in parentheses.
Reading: 500 (A)
